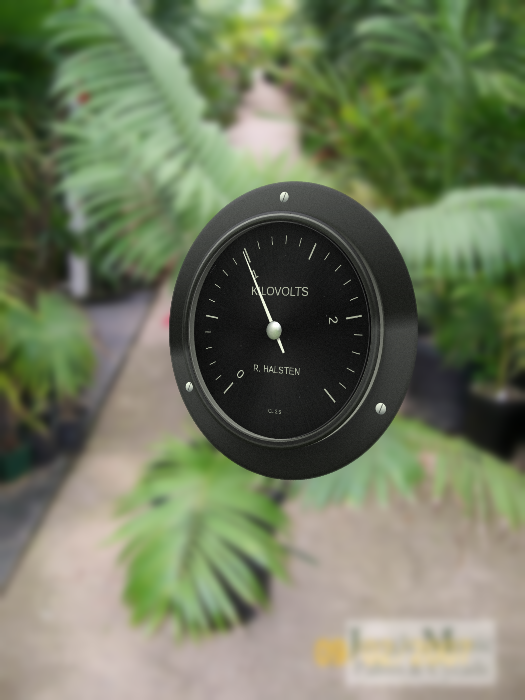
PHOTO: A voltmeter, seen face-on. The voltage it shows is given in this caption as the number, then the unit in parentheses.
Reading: 1 (kV)
